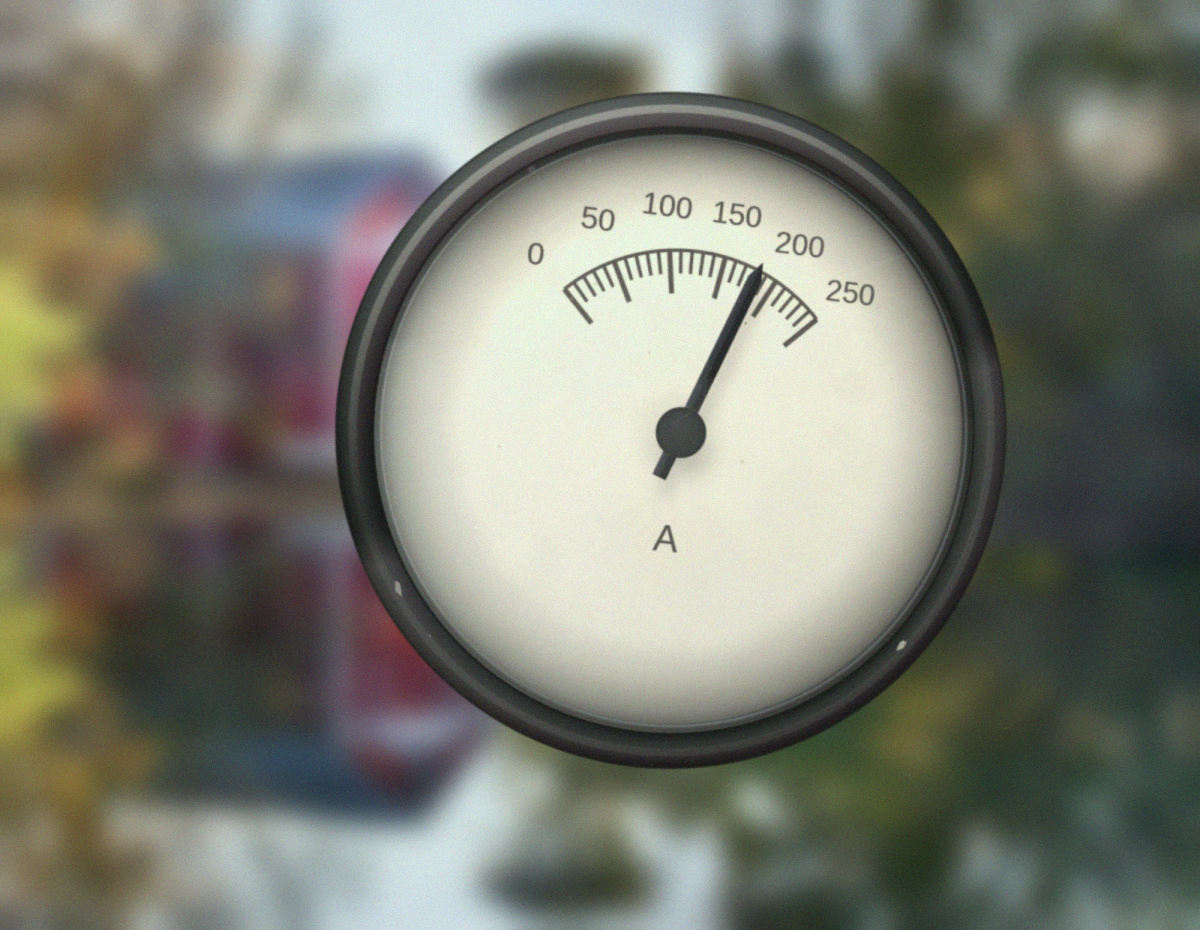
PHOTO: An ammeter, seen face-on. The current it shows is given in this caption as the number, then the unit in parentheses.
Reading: 180 (A)
